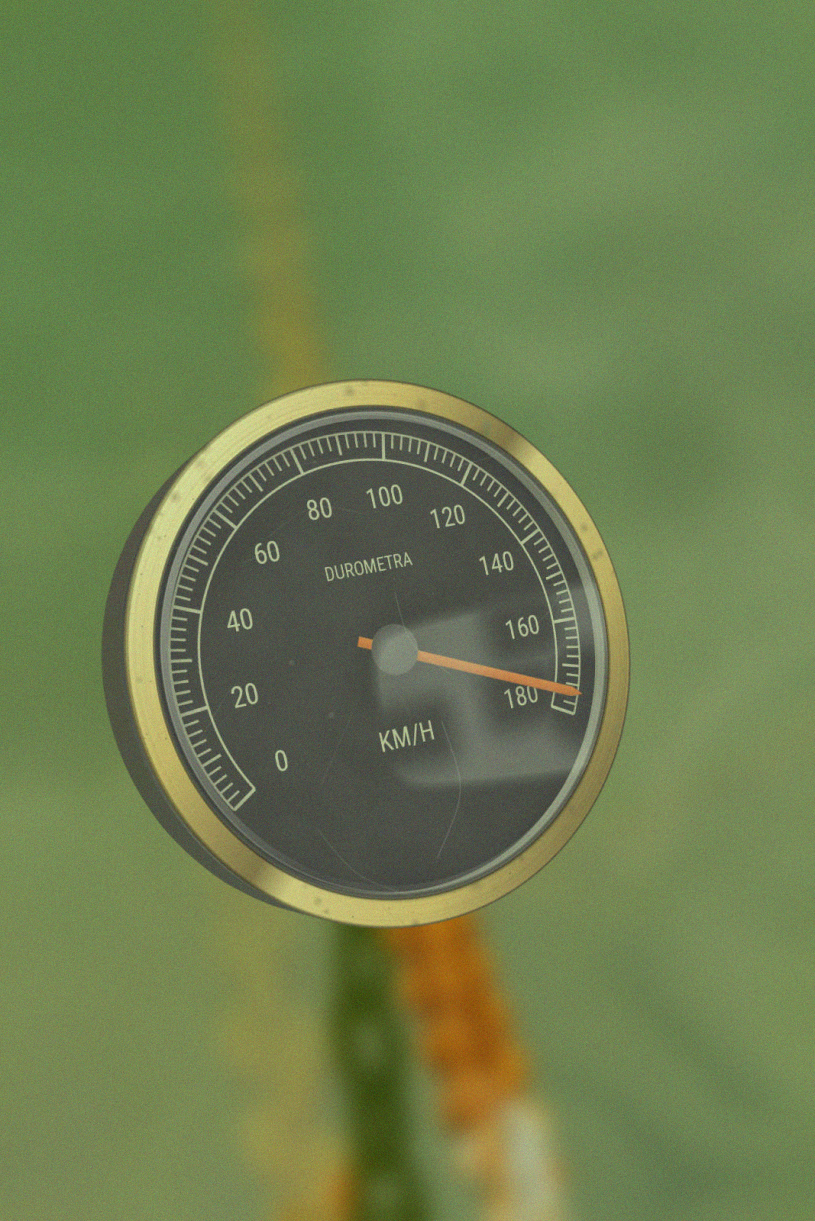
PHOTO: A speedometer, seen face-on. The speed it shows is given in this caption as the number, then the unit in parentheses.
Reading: 176 (km/h)
